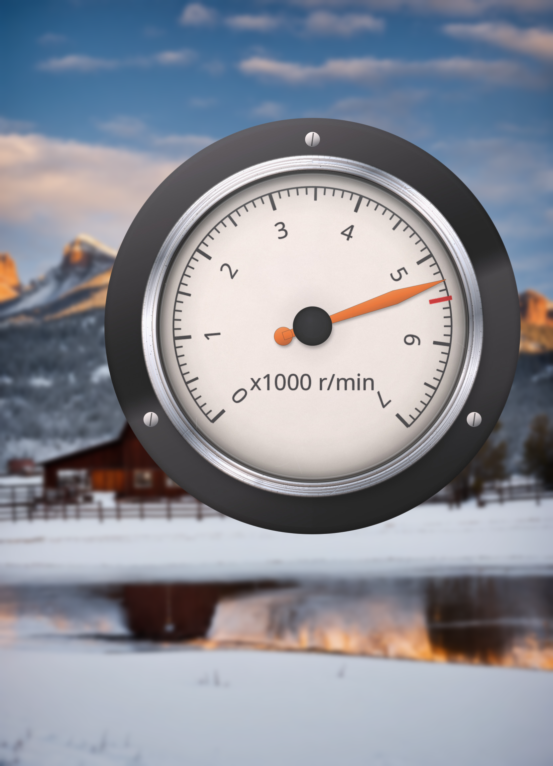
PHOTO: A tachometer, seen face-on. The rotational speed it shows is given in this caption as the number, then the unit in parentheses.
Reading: 5300 (rpm)
